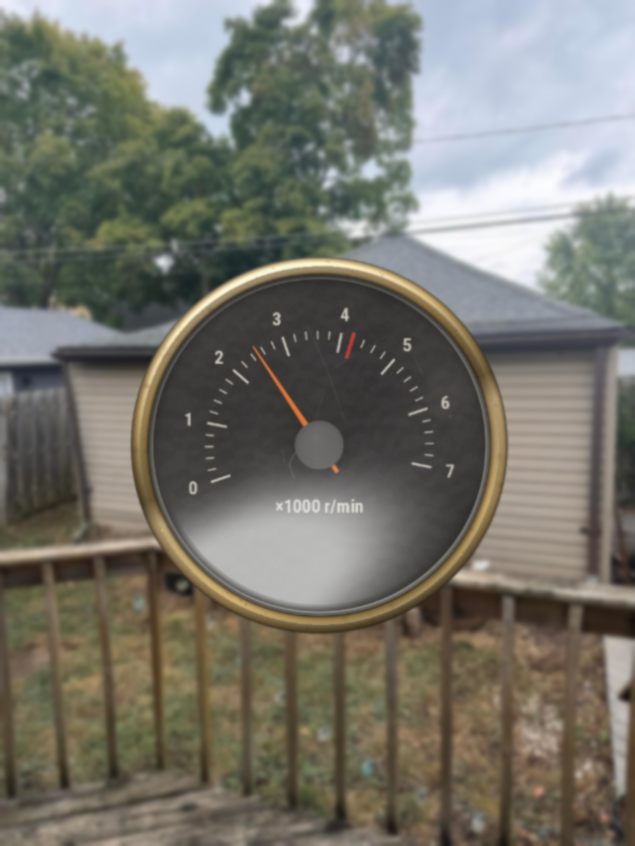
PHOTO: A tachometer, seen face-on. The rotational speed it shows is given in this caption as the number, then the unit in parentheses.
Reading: 2500 (rpm)
